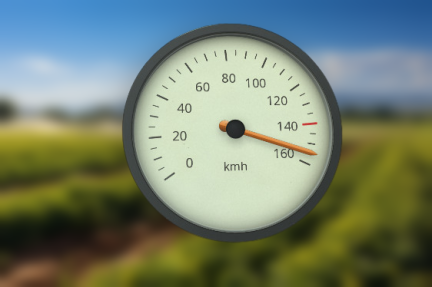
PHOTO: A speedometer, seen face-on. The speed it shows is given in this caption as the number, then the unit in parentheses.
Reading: 155 (km/h)
